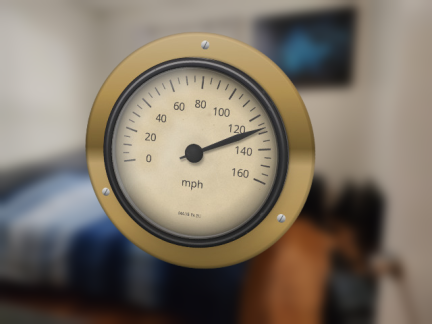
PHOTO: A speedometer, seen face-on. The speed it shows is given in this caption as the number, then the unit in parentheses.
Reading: 127.5 (mph)
